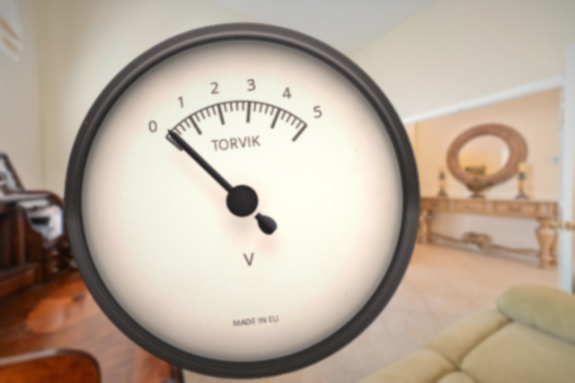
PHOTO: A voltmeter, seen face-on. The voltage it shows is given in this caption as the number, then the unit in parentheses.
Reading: 0.2 (V)
